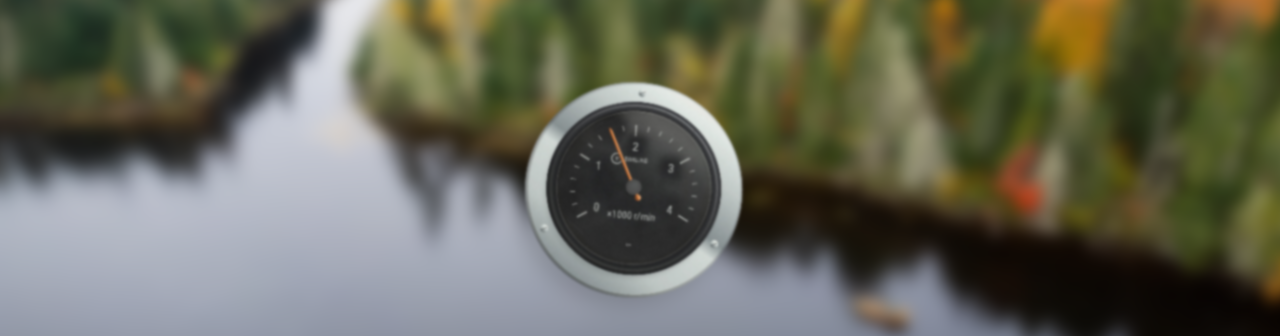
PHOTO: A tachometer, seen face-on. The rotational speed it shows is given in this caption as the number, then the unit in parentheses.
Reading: 1600 (rpm)
